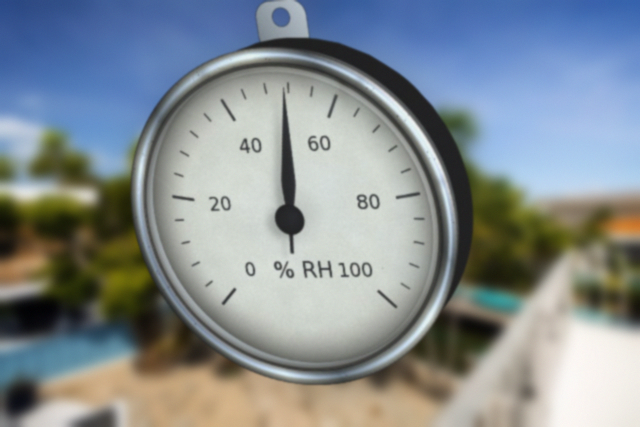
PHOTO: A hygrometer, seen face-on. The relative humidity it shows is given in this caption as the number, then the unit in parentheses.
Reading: 52 (%)
